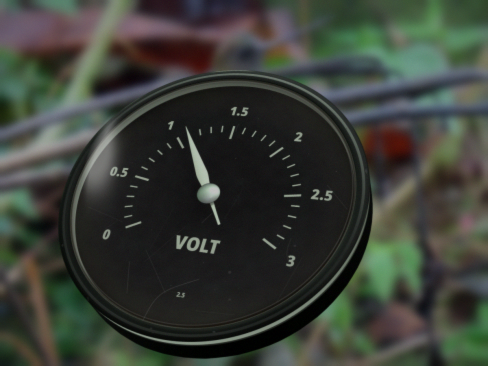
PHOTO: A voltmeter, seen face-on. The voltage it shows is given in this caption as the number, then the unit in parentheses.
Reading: 1.1 (V)
